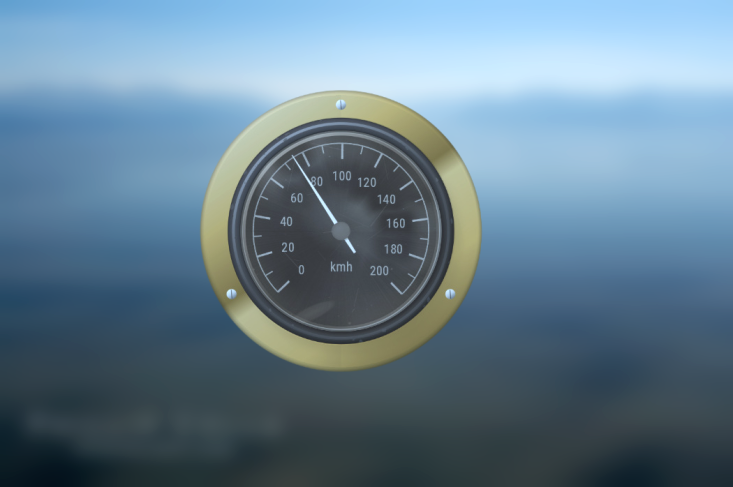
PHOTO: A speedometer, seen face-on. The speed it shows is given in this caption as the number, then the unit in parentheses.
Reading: 75 (km/h)
